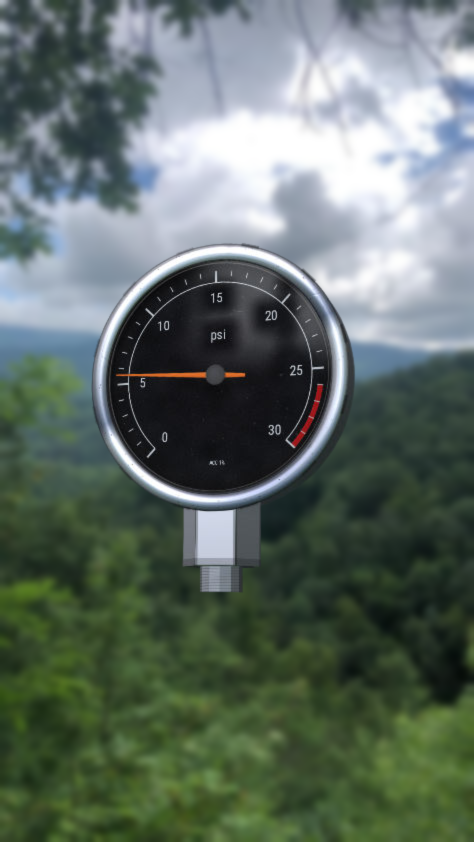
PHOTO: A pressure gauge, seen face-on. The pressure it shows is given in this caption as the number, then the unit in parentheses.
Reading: 5.5 (psi)
